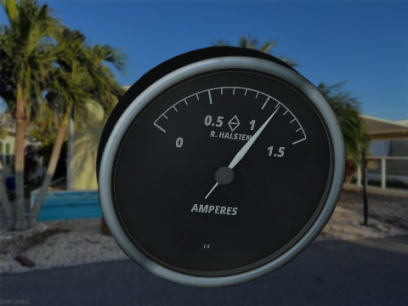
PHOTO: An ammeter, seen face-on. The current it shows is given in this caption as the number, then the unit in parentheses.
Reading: 1.1 (A)
